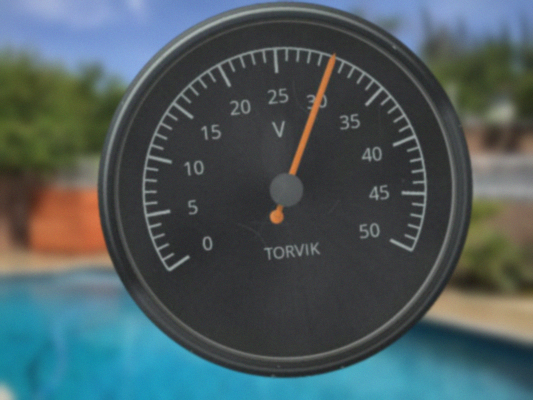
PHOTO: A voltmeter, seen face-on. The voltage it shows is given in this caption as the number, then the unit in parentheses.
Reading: 30 (V)
